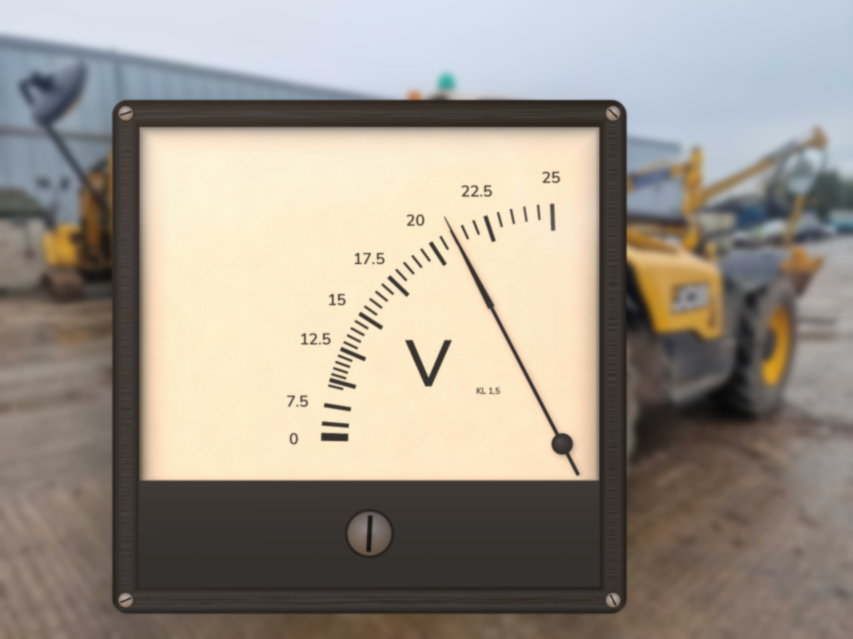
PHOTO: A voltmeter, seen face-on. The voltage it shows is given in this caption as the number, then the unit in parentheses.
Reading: 21 (V)
